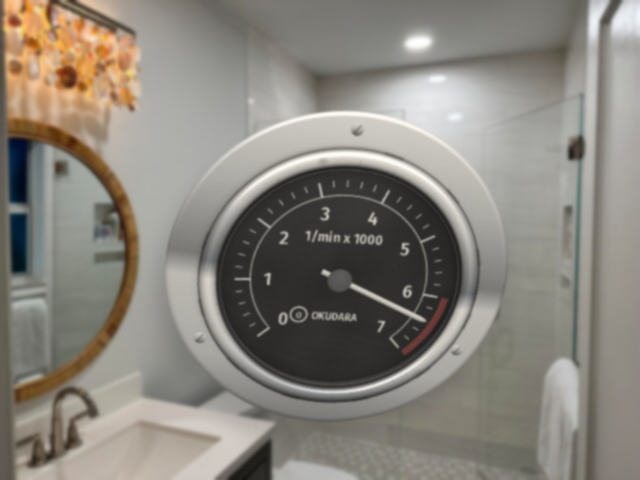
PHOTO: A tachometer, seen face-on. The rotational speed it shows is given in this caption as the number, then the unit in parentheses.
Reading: 6400 (rpm)
